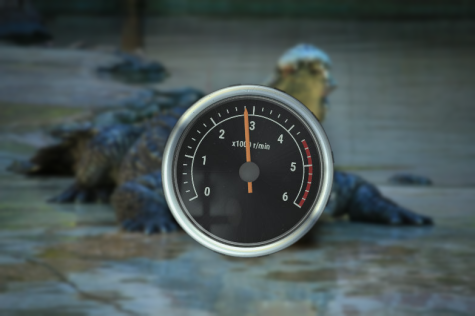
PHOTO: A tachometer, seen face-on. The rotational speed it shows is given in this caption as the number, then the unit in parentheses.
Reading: 2800 (rpm)
